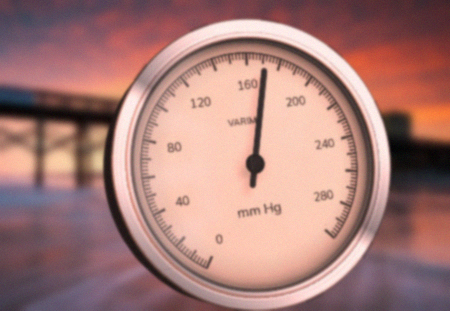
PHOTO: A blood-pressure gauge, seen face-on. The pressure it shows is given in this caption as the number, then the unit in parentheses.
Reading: 170 (mmHg)
